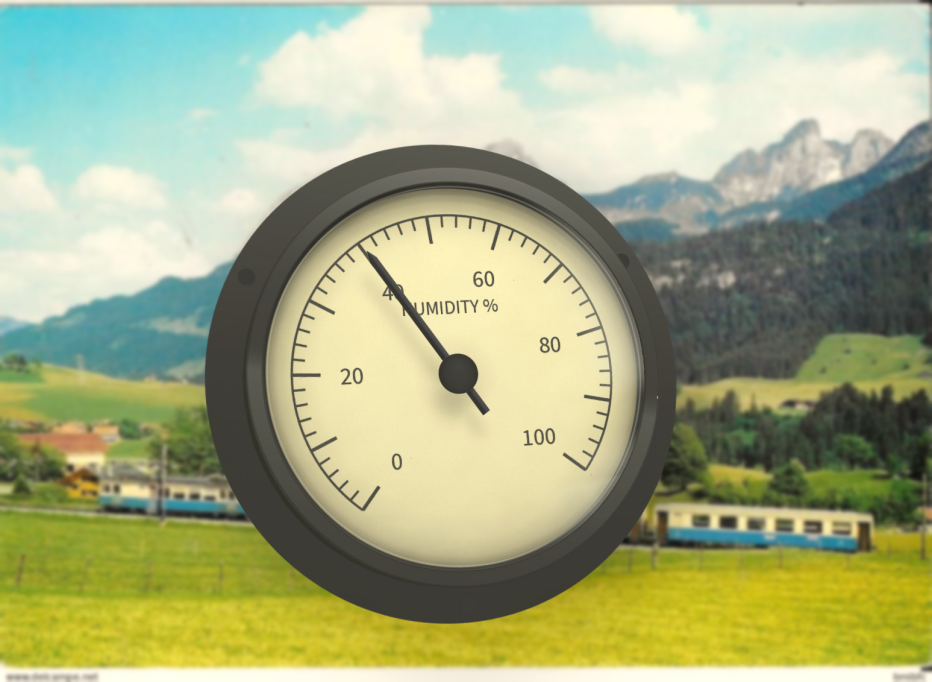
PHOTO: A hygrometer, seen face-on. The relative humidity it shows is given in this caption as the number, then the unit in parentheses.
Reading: 40 (%)
